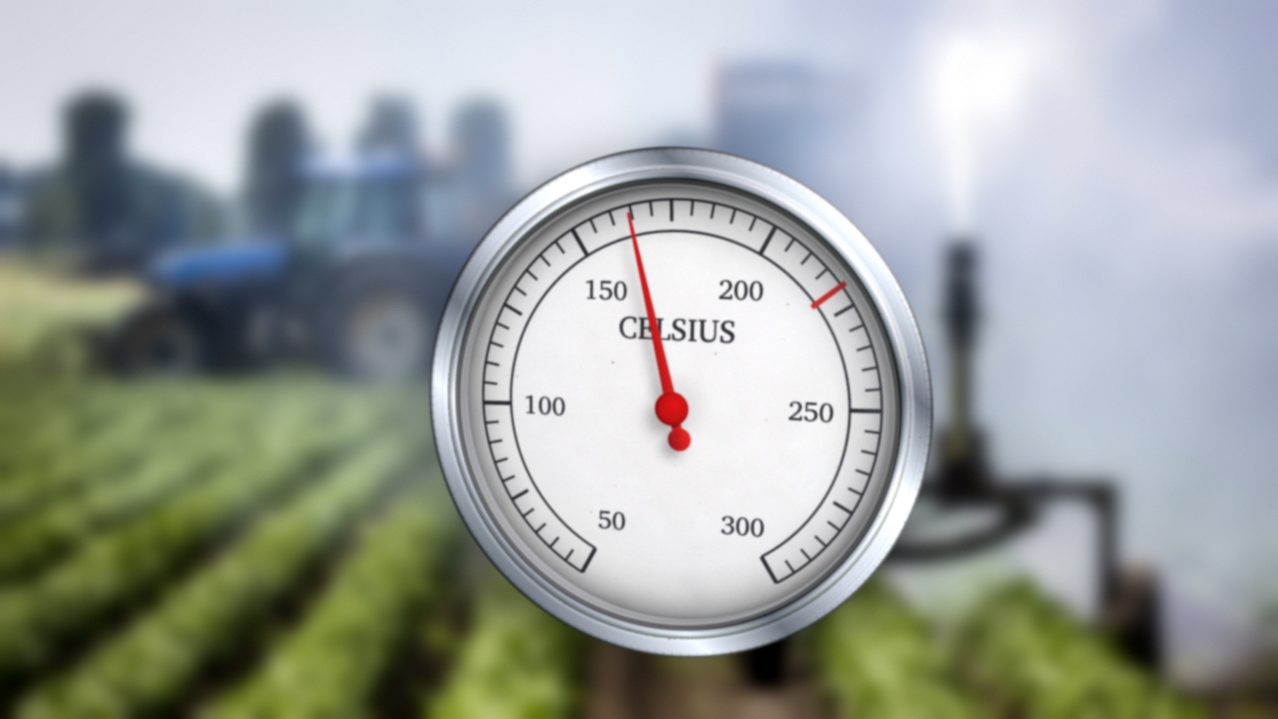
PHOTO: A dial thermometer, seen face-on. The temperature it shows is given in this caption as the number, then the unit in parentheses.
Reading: 165 (°C)
